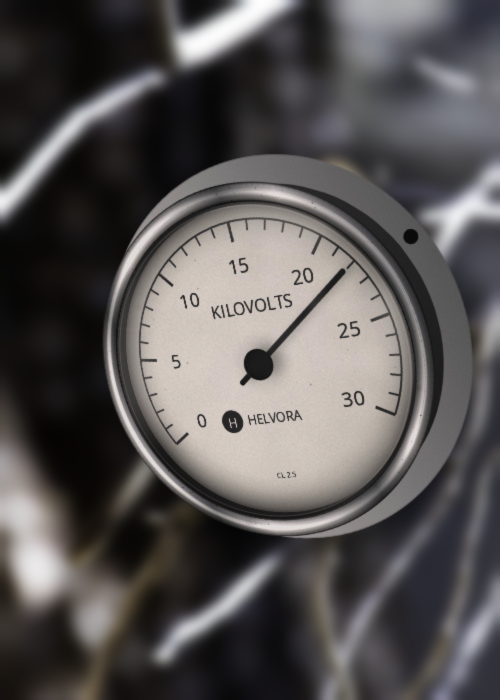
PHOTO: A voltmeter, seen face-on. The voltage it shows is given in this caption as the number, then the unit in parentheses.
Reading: 22 (kV)
